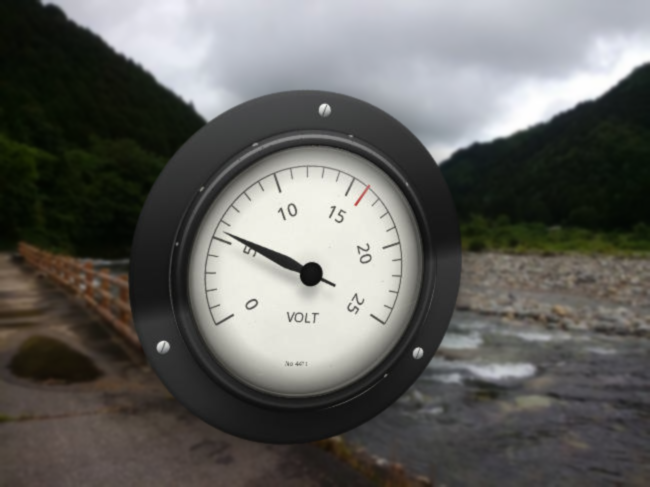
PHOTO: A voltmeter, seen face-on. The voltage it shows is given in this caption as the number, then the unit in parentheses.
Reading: 5.5 (V)
